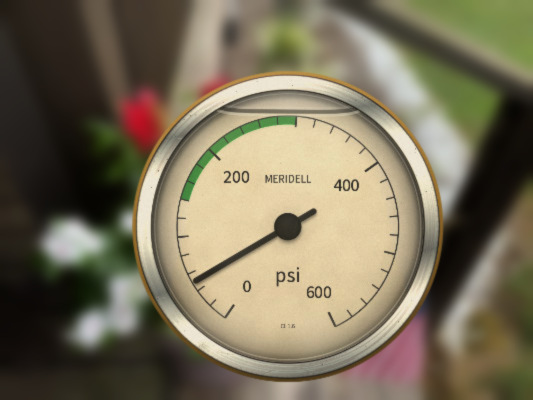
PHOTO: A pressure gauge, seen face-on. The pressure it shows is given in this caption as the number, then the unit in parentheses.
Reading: 50 (psi)
